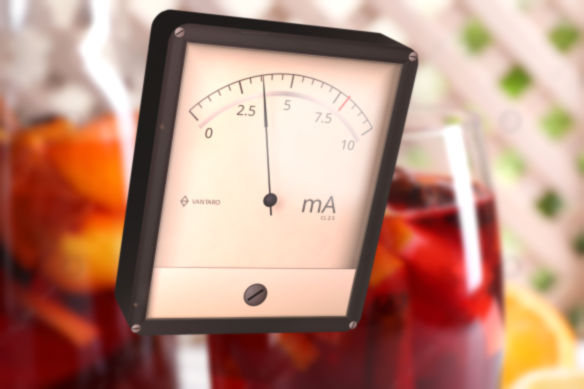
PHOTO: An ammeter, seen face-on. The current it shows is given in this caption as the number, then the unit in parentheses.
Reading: 3.5 (mA)
